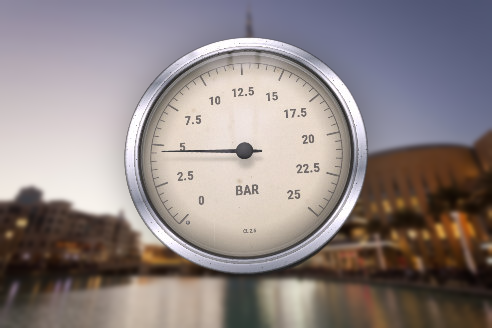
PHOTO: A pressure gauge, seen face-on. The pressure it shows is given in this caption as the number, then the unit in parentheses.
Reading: 4.5 (bar)
